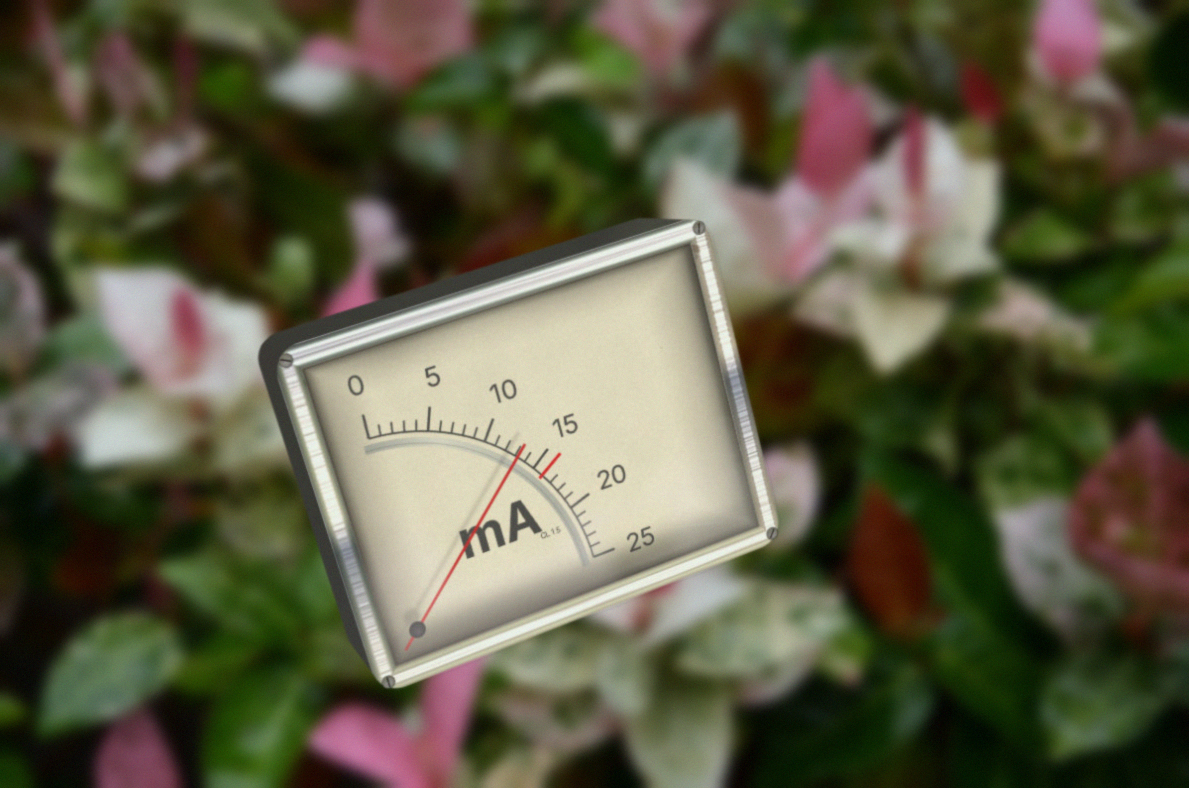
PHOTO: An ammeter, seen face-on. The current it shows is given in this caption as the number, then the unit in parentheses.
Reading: 13 (mA)
